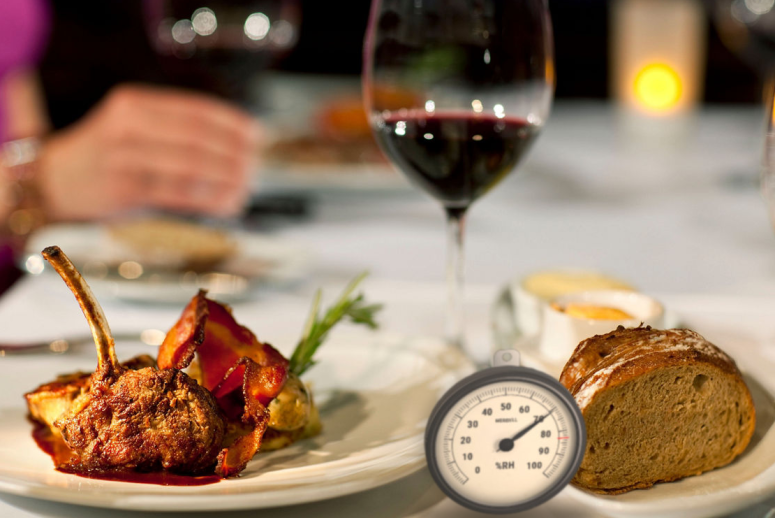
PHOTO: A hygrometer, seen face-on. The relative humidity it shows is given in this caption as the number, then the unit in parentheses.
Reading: 70 (%)
